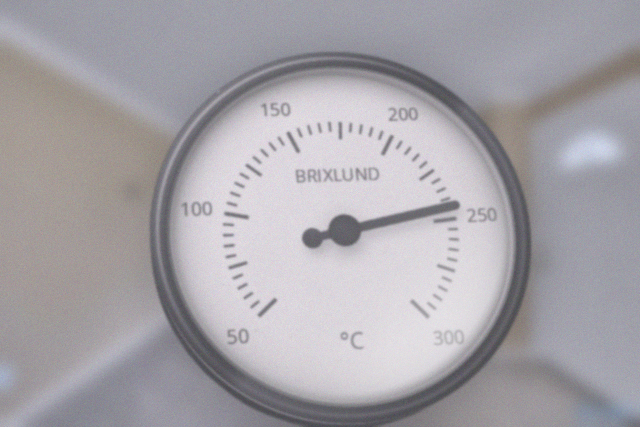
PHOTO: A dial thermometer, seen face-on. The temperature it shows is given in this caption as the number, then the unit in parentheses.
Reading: 245 (°C)
